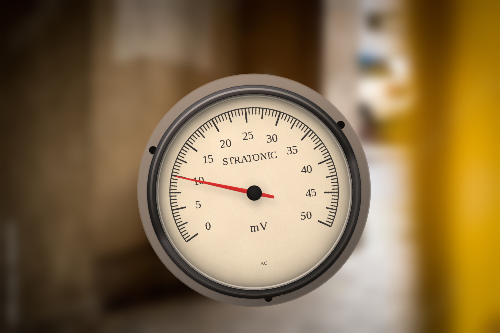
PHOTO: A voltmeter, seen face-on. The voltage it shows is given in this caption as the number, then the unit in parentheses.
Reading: 10 (mV)
